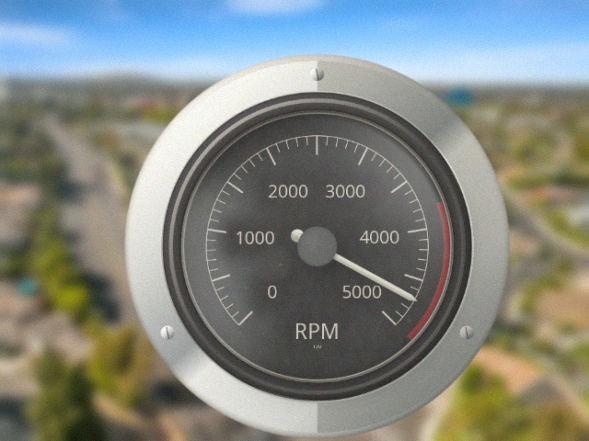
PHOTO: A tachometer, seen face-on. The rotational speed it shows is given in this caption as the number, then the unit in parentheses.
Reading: 4700 (rpm)
